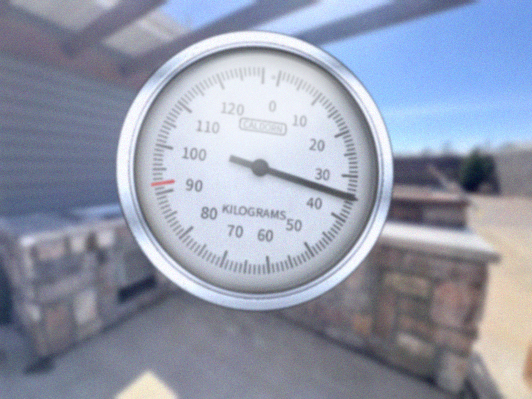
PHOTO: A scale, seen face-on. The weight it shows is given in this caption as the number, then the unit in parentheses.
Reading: 35 (kg)
